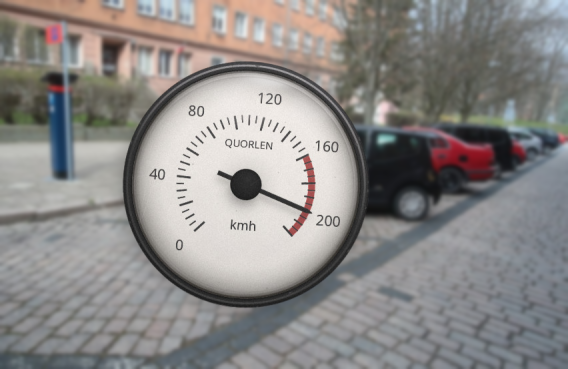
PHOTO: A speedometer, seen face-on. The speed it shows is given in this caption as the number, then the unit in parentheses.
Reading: 200 (km/h)
